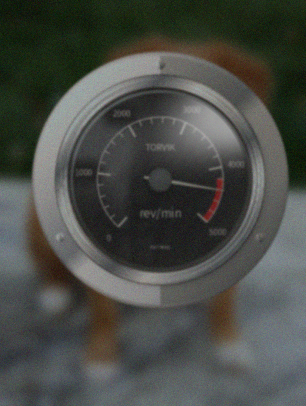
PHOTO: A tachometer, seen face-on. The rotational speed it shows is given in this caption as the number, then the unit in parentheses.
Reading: 4400 (rpm)
